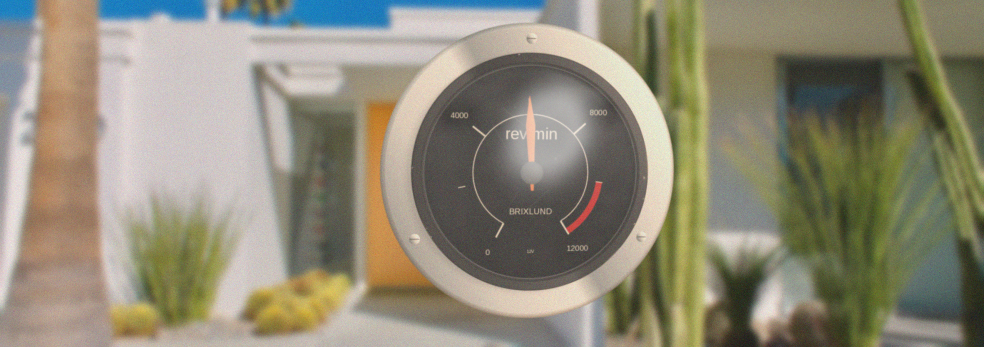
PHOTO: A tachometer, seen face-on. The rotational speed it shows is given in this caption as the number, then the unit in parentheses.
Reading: 6000 (rpm)
